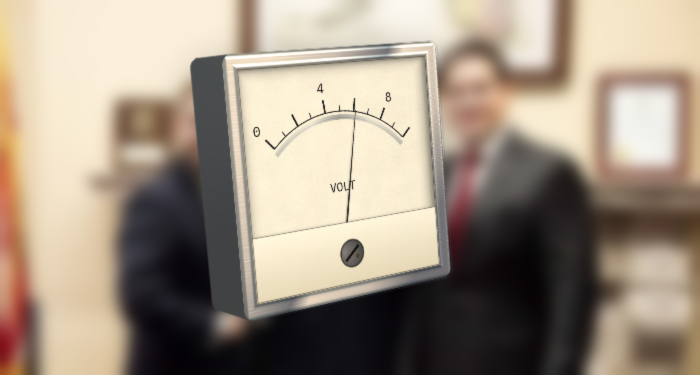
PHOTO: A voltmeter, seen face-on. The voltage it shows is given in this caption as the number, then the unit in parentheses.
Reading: 6 (V)
